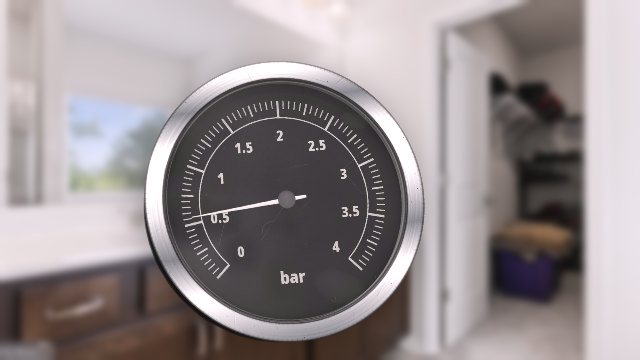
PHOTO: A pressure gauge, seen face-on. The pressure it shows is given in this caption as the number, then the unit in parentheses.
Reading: 0.55 (bar)
